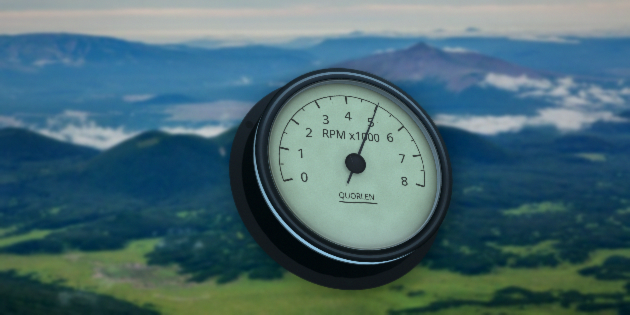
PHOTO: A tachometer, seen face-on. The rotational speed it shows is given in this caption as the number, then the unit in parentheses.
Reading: 5000 (rpm)
